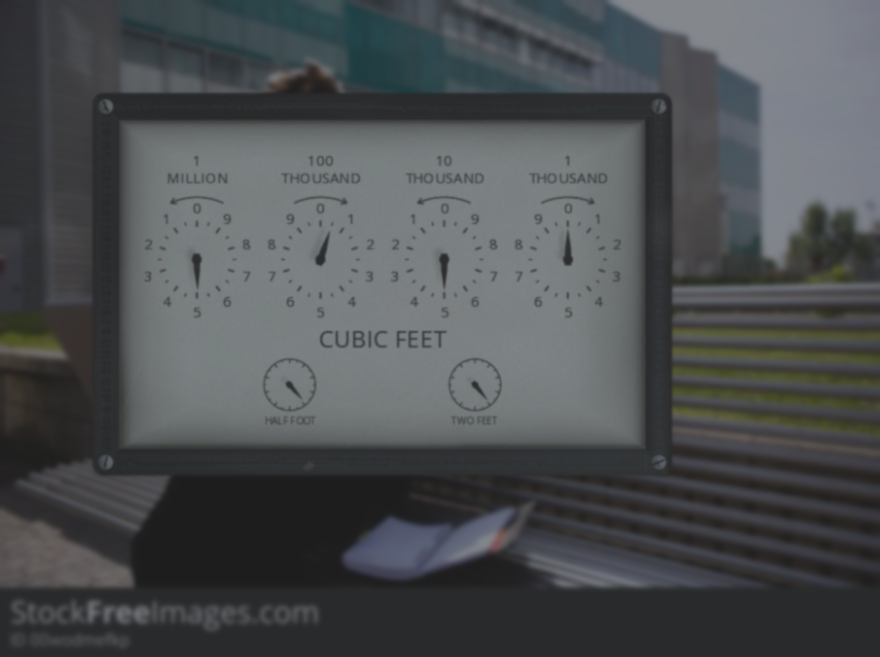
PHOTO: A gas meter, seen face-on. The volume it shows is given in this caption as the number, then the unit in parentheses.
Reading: 505000 (ft³)
